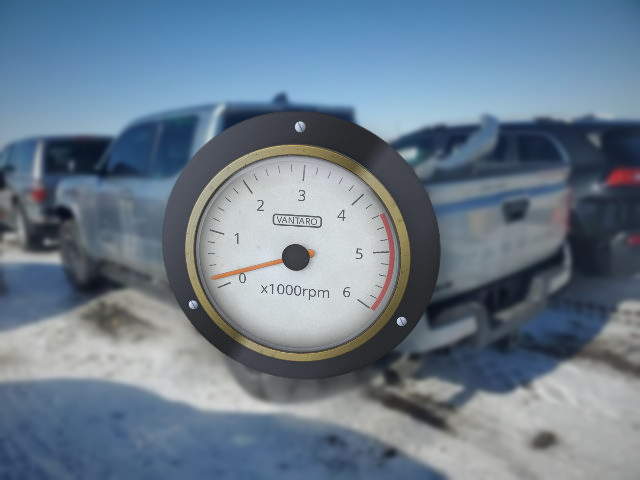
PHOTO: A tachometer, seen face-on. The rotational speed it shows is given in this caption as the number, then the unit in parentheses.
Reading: 200 (rpm)
